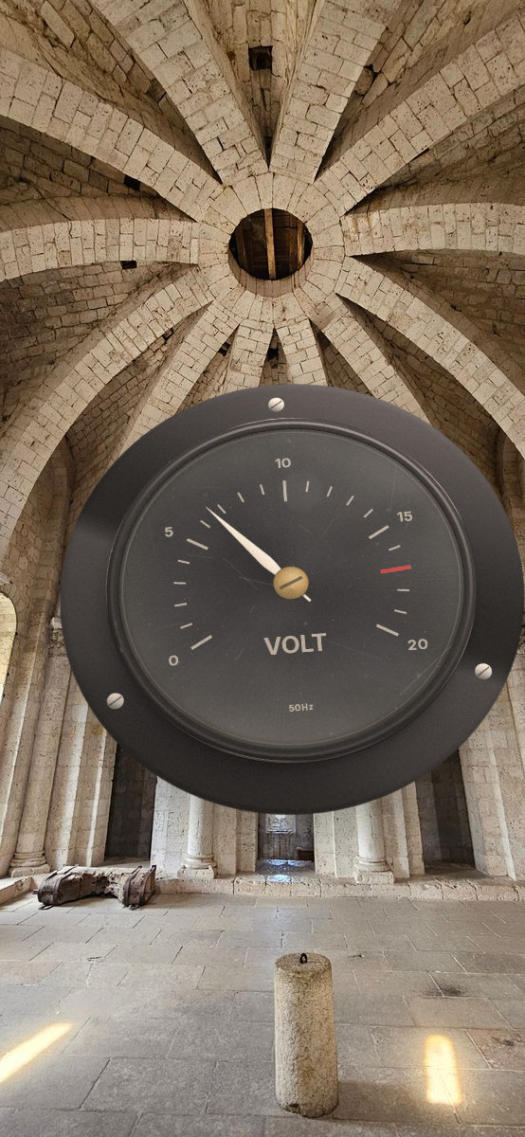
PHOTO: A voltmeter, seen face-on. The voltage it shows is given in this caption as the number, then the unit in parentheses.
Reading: 6.5 (V)
